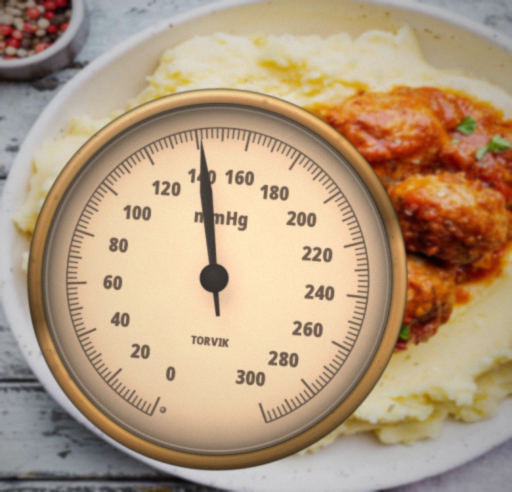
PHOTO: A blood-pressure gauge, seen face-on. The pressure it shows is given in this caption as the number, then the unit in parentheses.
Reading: 142 (mmHg)
